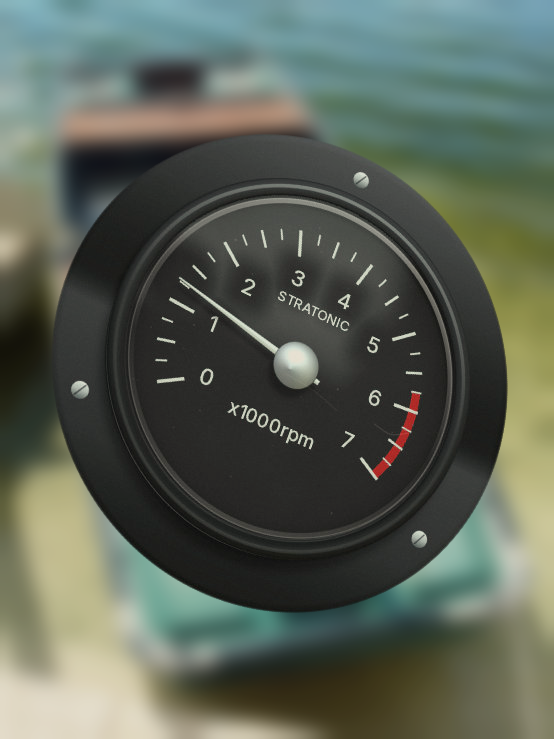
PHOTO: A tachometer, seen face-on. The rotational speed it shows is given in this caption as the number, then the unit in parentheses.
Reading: 1250 (rpm)
